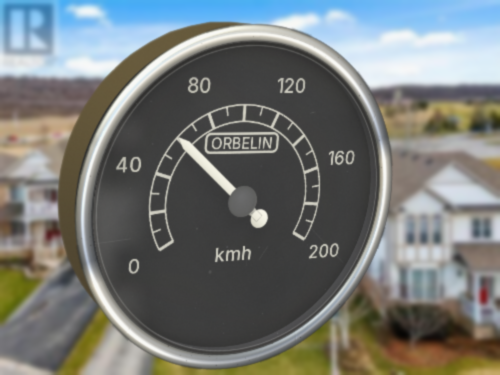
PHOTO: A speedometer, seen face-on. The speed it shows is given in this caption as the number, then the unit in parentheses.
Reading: 60 (km/h)
